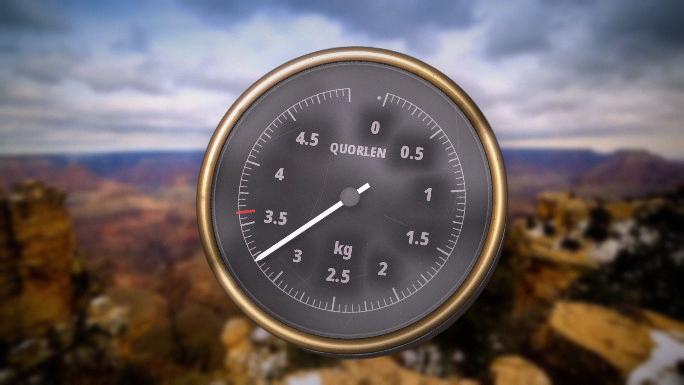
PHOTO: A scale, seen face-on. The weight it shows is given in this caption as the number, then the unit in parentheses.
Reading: 3.2 (kg)
